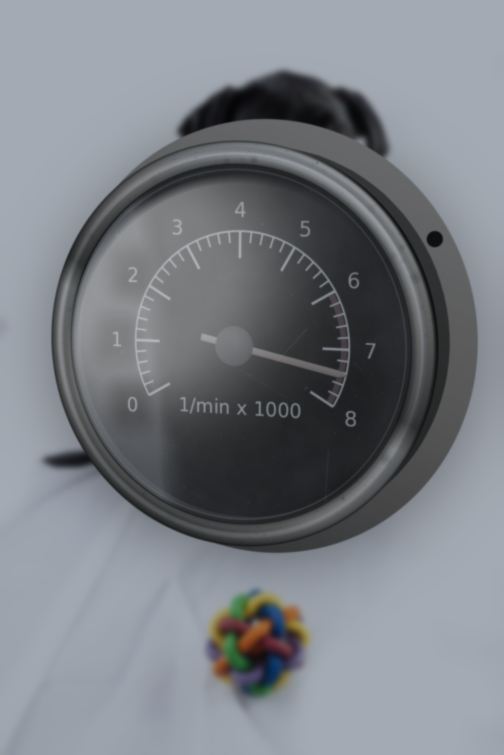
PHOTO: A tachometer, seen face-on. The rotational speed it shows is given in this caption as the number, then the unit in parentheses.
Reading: 7400 (rpm)
